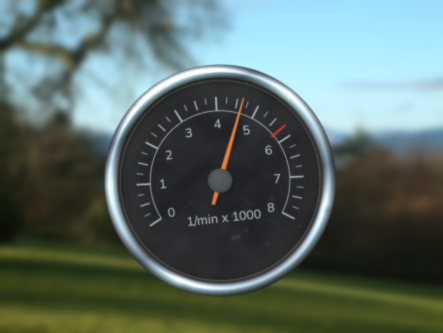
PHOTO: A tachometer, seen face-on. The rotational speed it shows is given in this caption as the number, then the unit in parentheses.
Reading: 4625 (rpm)
